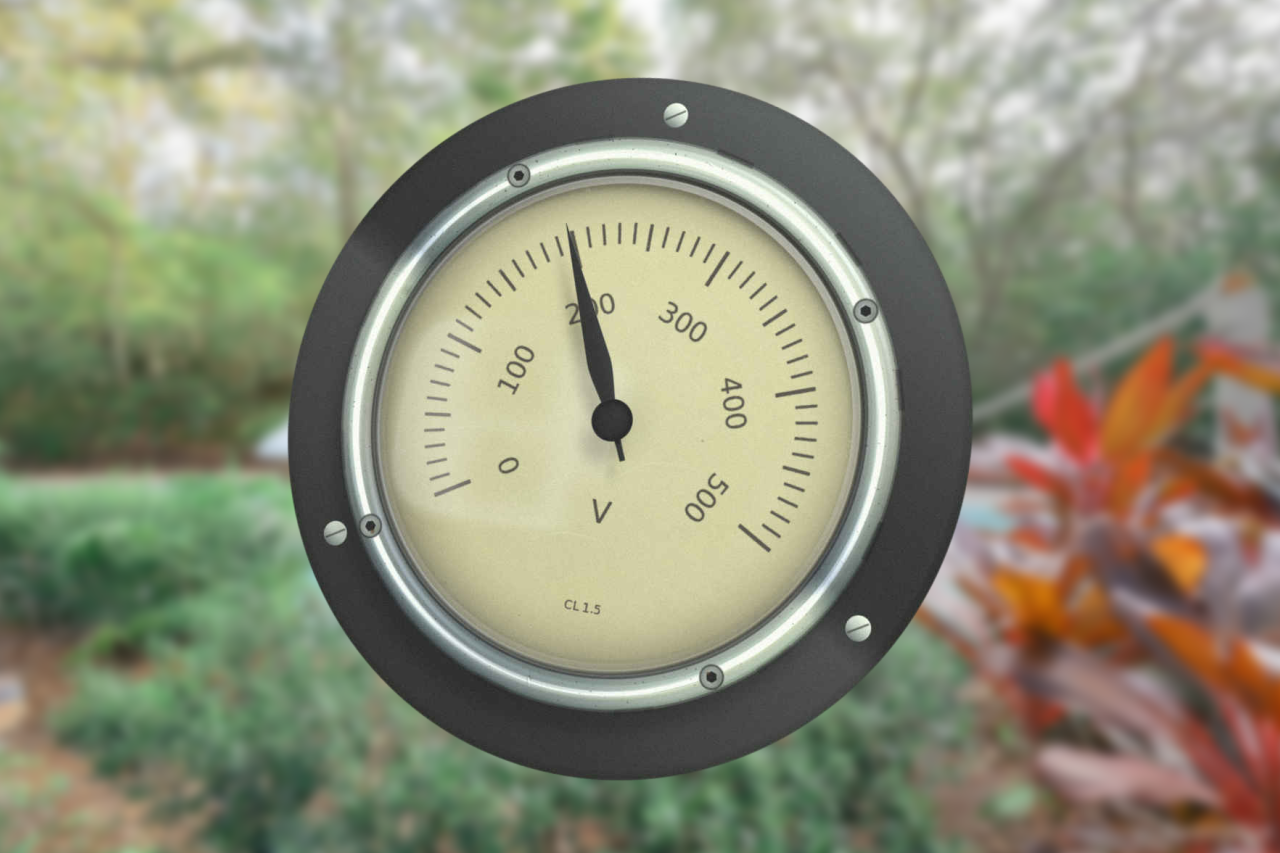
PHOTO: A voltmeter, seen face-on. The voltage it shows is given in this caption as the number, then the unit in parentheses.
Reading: 200 (V)
